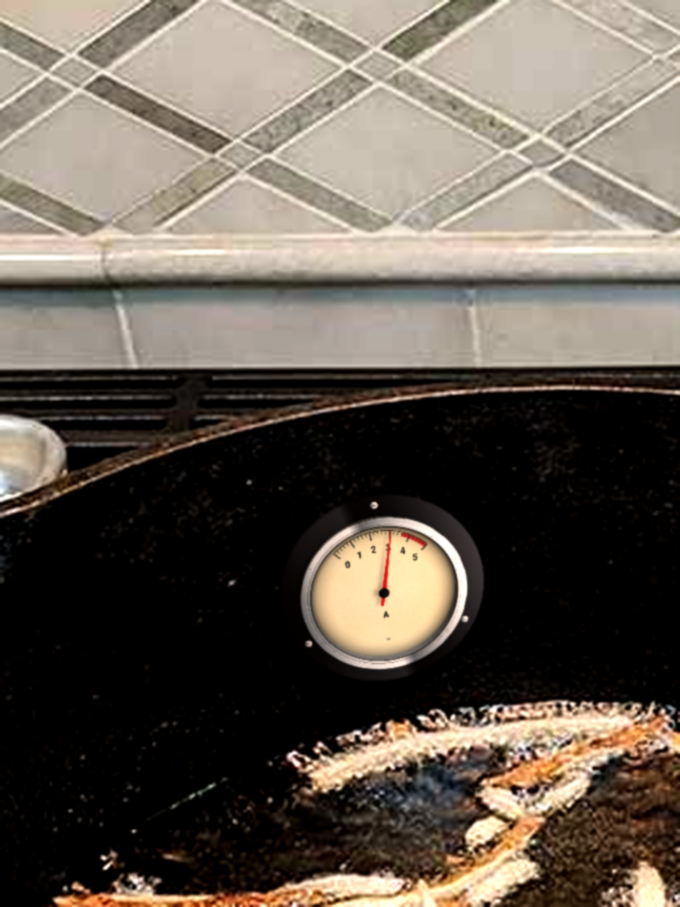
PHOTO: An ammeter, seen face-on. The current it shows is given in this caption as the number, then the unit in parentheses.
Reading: 3 (A)
